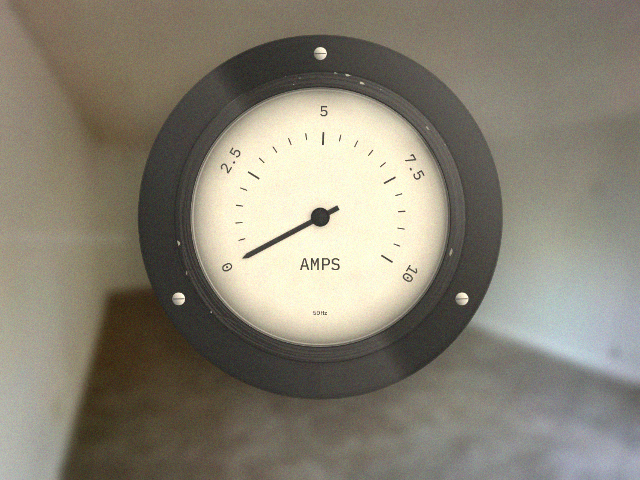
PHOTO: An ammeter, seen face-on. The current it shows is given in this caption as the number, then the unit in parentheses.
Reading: 0 (A)
